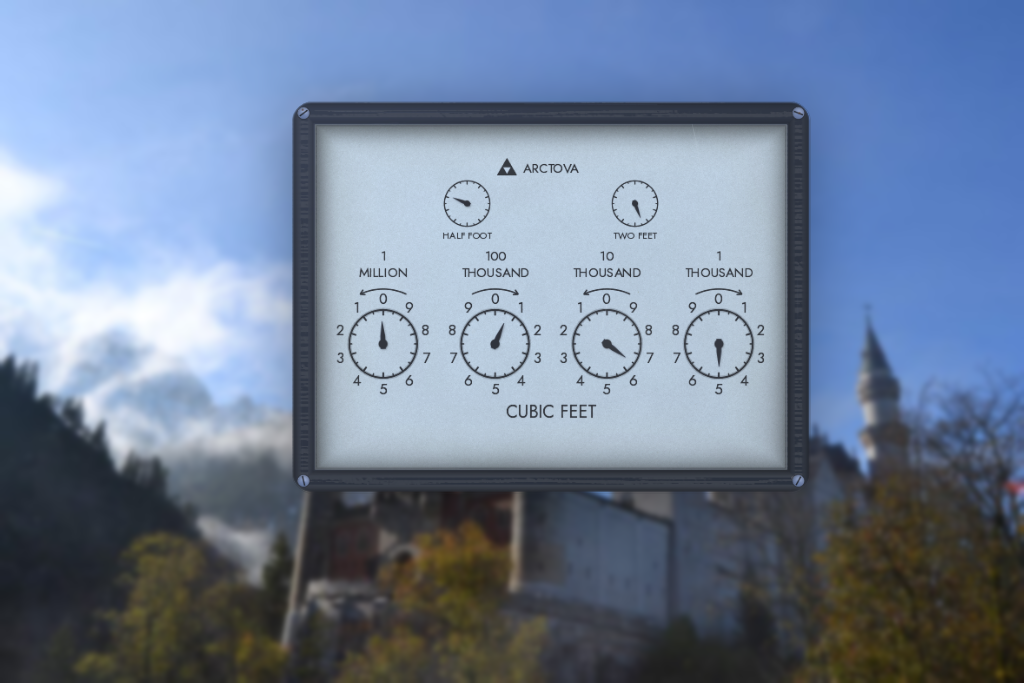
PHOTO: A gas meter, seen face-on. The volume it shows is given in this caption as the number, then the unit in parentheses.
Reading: 6500 (ft³)
